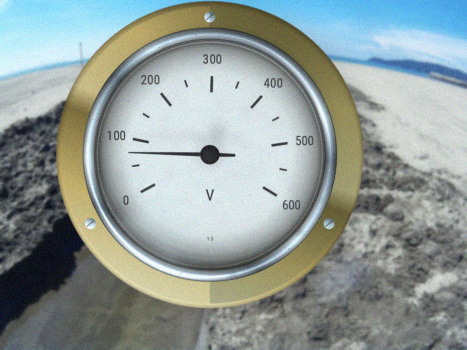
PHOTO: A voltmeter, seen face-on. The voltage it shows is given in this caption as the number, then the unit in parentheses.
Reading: 75 (V)
